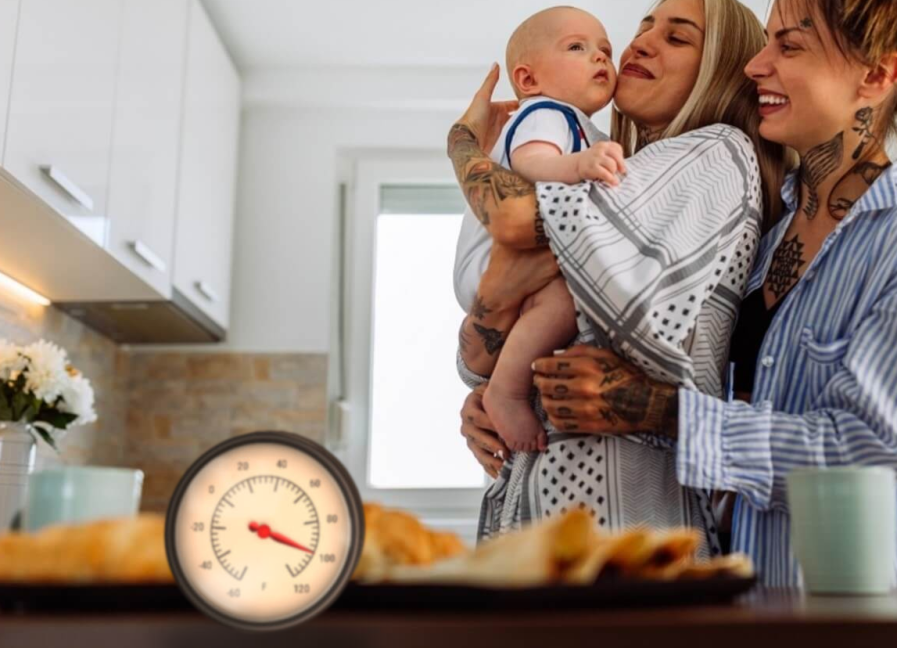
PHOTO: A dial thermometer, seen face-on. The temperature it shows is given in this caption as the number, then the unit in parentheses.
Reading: 100 (°F)
